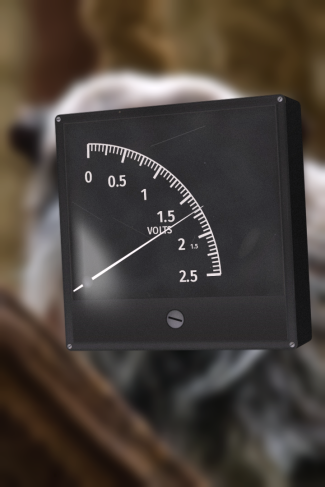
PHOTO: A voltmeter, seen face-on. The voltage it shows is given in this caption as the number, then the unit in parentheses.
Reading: 1.7 (V)
